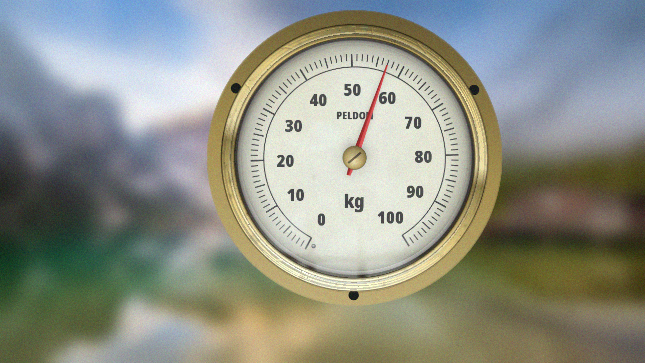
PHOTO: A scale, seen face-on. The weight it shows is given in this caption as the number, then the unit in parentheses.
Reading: 57 (kg)
